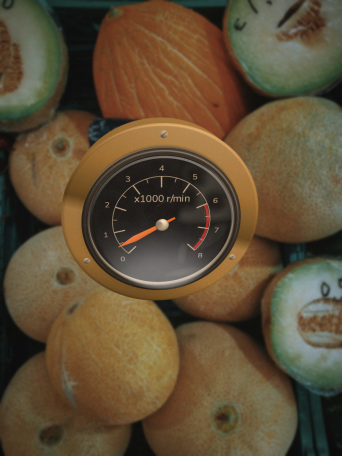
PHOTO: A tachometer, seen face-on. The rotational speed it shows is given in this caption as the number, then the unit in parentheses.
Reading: 500 (rpm)
